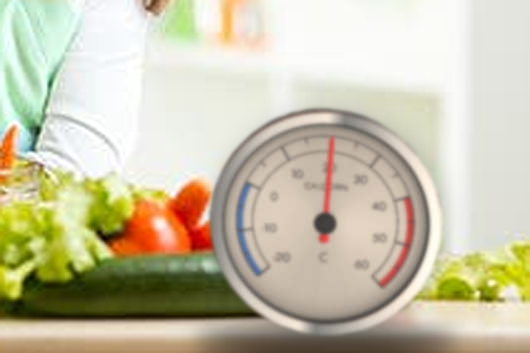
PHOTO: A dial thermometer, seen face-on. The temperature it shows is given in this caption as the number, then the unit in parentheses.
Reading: 20 (°C)
